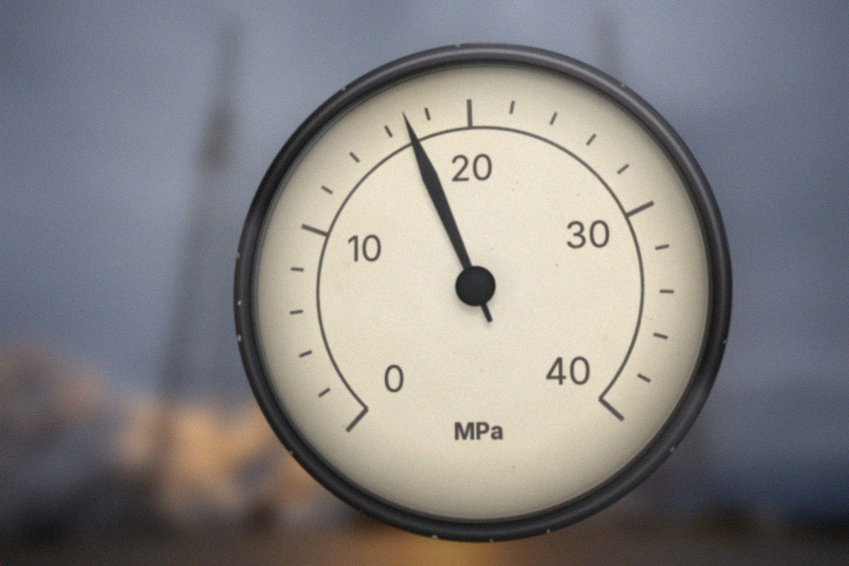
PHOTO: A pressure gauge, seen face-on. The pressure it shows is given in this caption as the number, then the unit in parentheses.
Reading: 17 (MPa)
